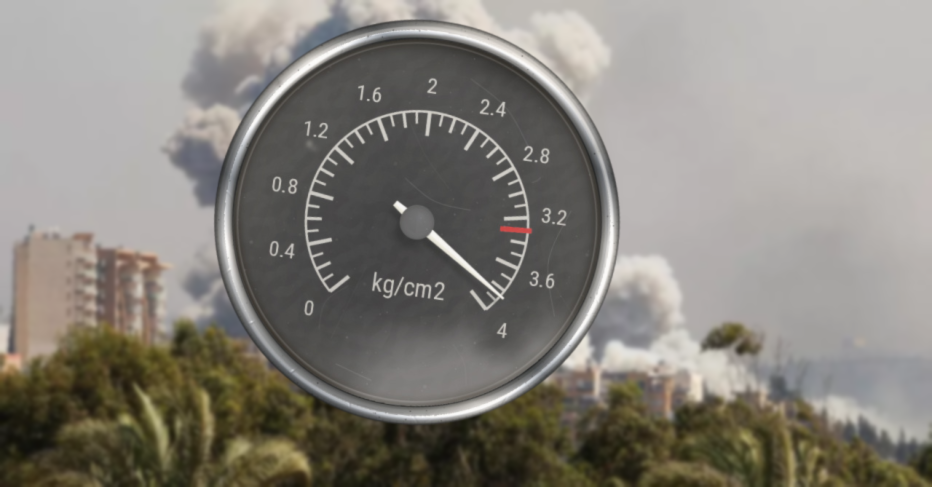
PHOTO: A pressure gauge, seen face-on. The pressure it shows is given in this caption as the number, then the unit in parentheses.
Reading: 3.85 (kg/cm²)
